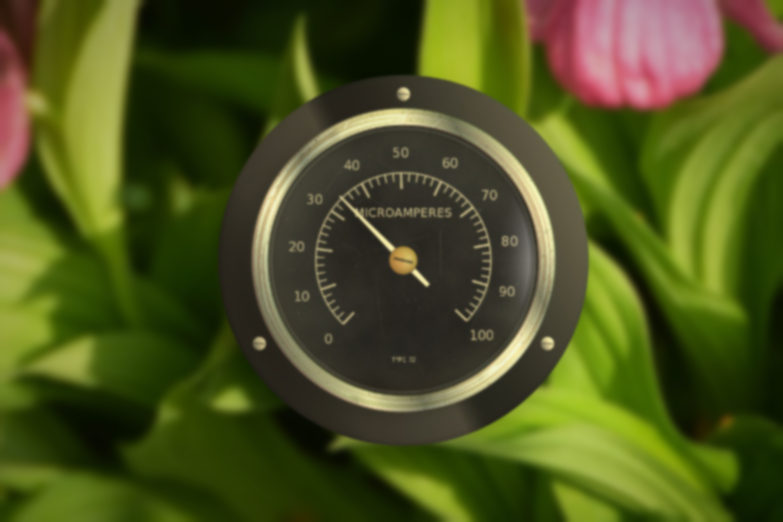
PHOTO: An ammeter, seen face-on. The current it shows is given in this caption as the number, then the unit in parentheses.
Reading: 34 (µA)
